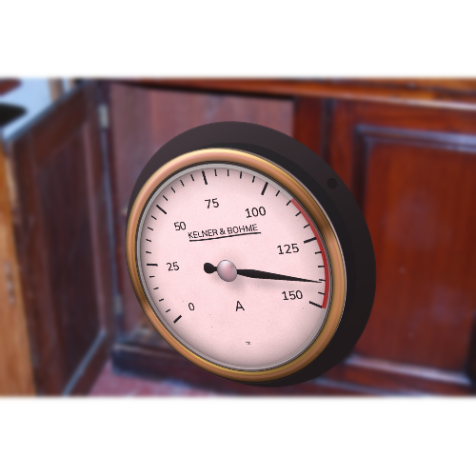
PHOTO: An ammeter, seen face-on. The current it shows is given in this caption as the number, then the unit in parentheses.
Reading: 140 (A)
